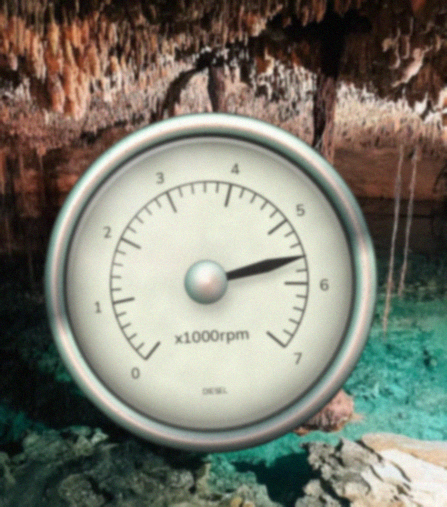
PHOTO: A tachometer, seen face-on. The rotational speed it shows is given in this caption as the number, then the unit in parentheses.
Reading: 5600 (rpm)
